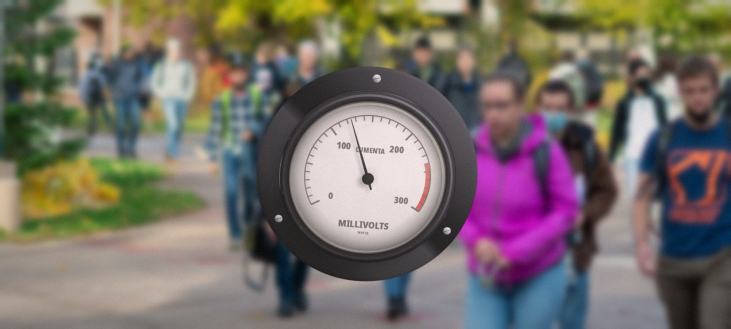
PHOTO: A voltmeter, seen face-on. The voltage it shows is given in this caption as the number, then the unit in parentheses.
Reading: 125 (mV)
